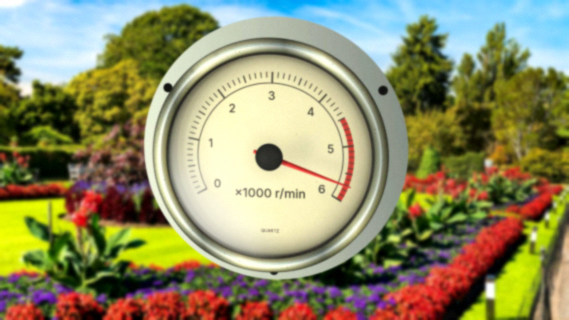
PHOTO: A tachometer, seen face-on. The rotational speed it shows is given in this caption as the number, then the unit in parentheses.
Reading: 5700 (rpm)
